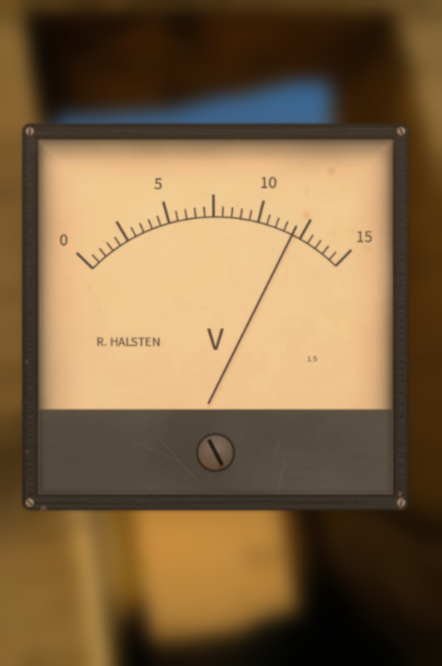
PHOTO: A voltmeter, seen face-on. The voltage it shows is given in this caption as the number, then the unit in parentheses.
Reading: 12 (V)
